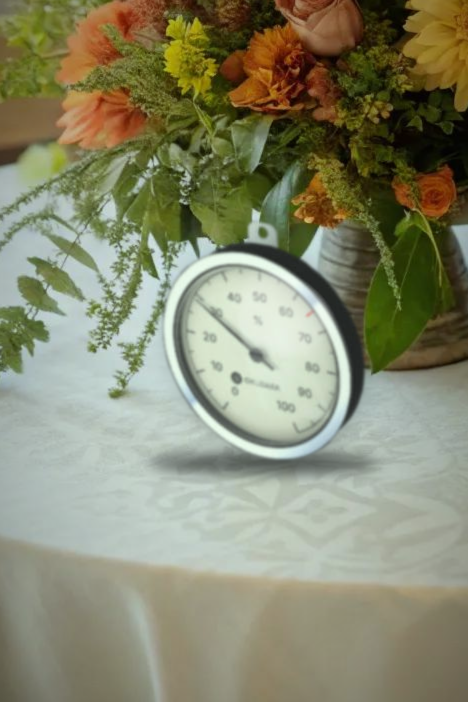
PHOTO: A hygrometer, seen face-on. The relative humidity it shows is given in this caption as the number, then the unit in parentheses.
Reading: 30 (%)
